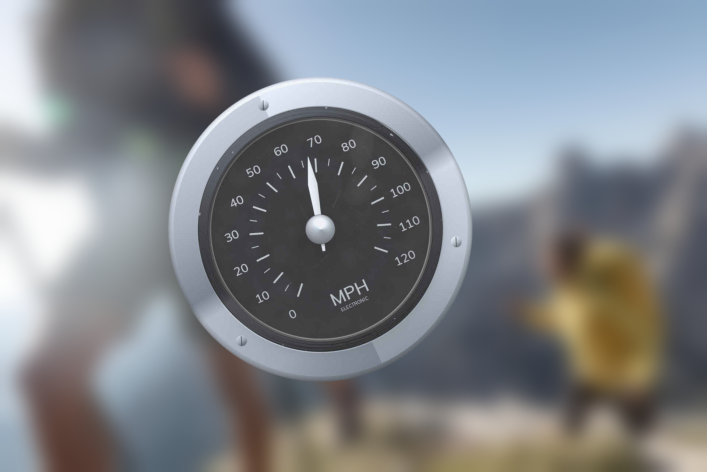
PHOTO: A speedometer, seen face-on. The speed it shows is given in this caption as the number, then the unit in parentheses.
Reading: 67.5 (mph)
